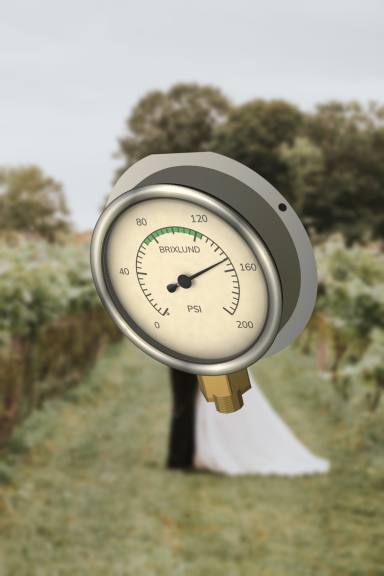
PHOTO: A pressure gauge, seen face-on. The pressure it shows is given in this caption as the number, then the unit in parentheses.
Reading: 150 (psi)
